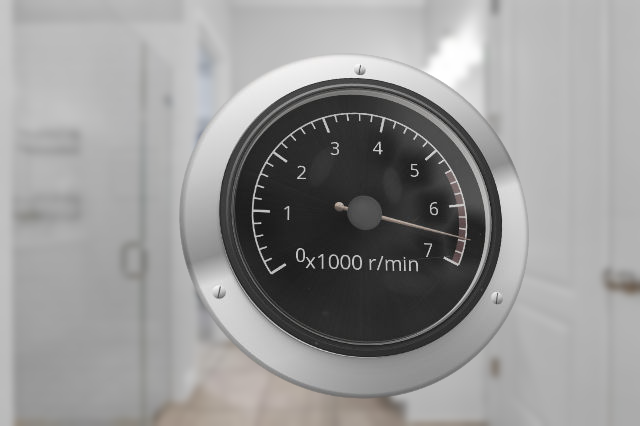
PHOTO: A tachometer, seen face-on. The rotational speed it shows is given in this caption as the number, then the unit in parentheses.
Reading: 6600 (rpm)
